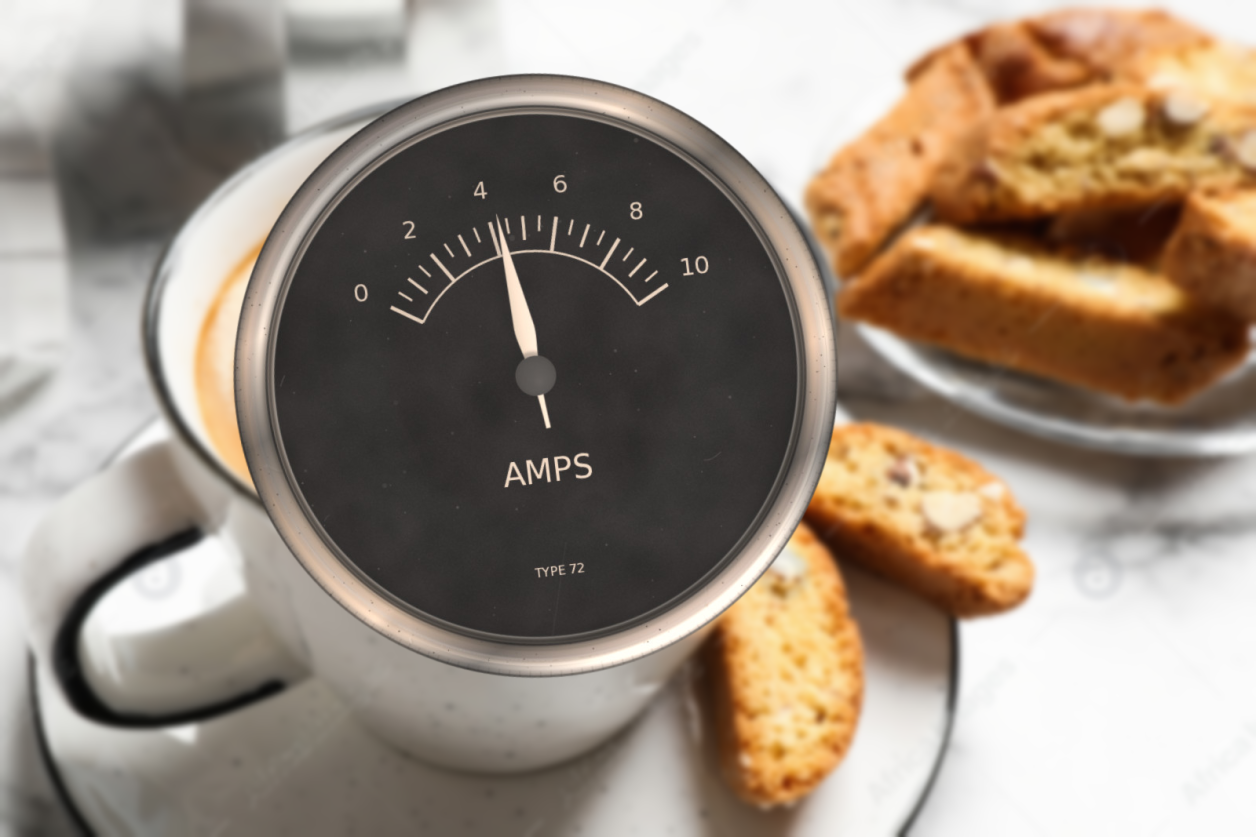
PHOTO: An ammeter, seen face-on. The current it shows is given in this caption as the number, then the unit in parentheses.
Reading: 4.25 (A)
